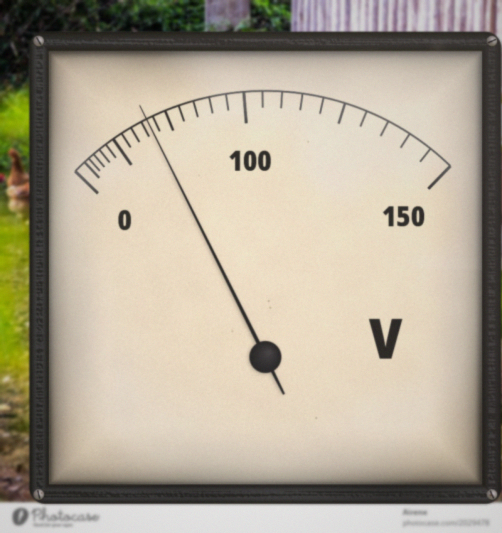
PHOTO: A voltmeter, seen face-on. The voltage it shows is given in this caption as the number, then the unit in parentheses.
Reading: 67.5 (V)
